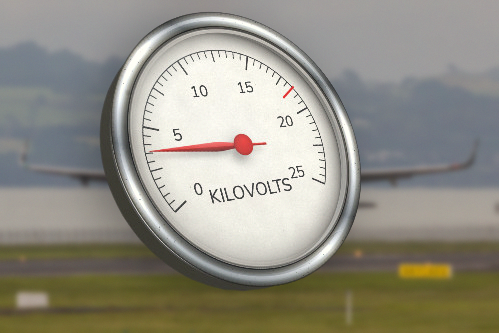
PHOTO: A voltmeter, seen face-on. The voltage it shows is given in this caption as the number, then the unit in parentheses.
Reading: 3.5 (kV)
